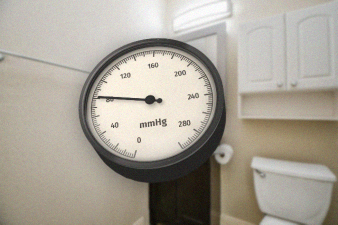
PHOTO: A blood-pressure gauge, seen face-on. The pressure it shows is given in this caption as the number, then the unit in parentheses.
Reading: 80 (mmHg)
